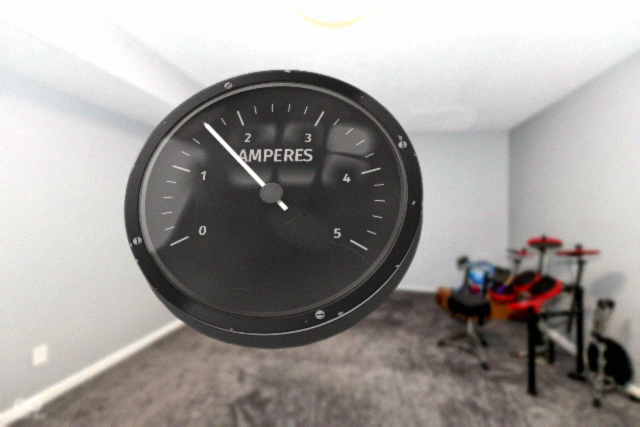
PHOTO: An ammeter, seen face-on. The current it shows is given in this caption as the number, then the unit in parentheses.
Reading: 1.6 (A)
